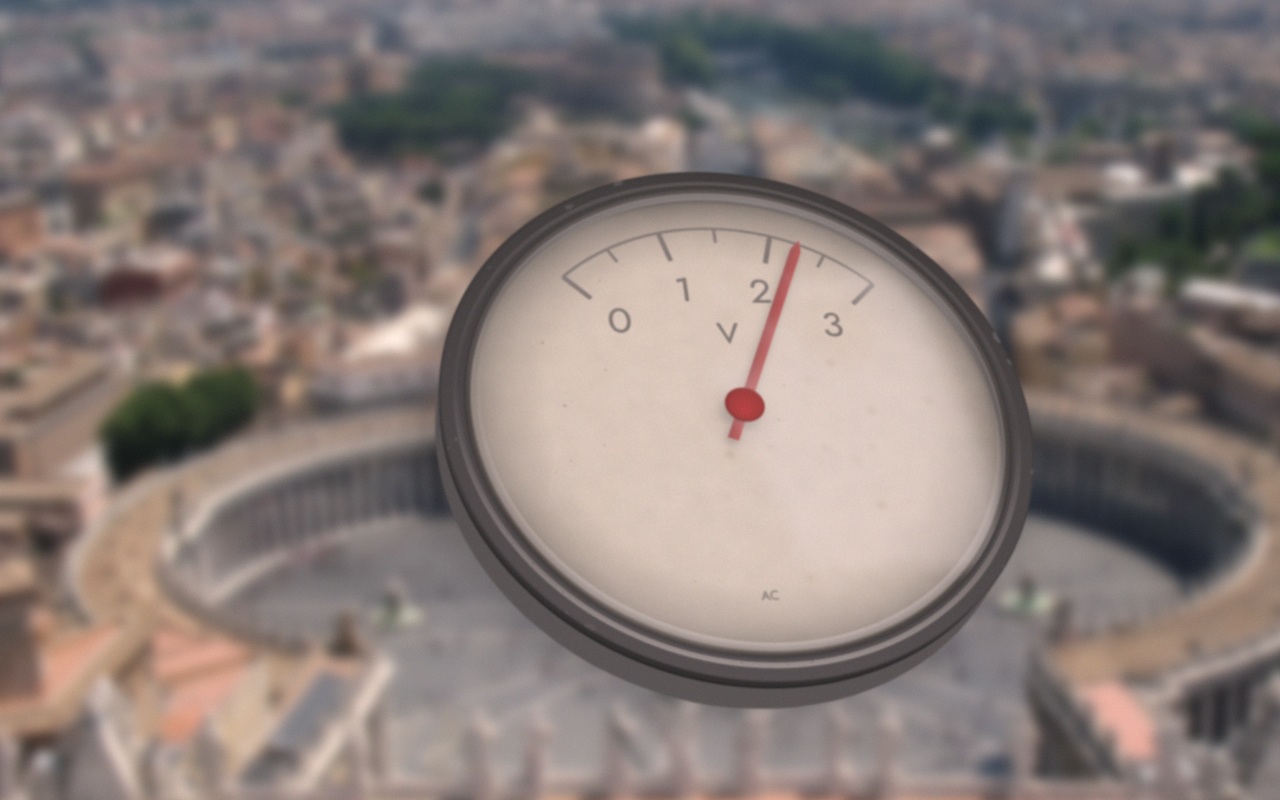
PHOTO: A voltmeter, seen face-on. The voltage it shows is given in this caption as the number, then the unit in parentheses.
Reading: 2.25 (V)
